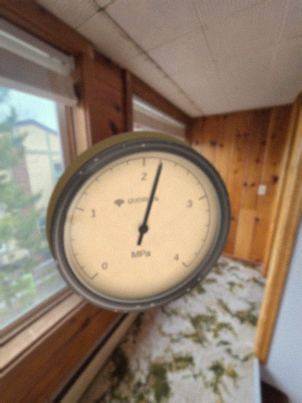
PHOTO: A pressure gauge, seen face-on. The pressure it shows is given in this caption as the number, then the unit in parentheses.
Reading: 2.2 (MPa)
